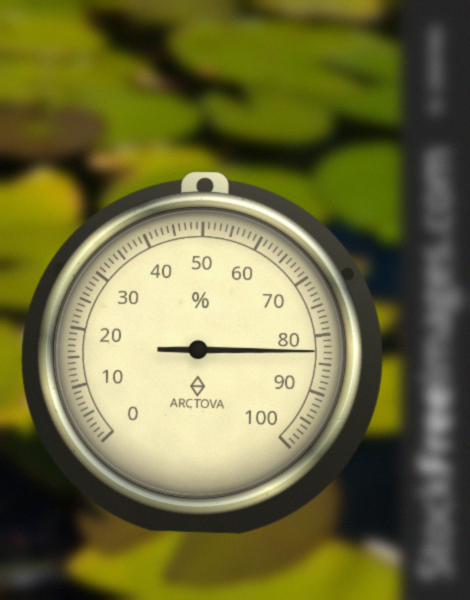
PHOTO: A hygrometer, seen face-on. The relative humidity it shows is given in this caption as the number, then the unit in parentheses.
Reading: 83 (%)
